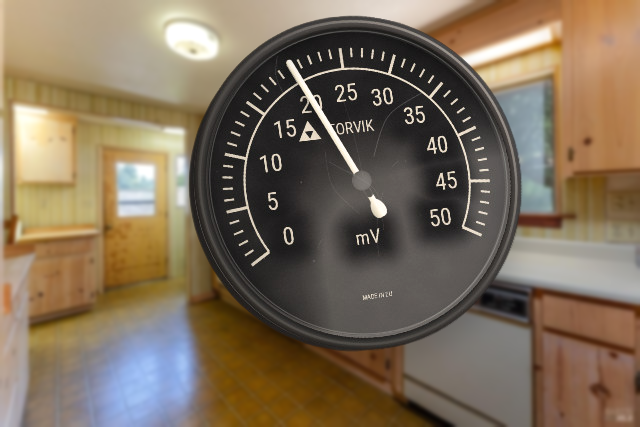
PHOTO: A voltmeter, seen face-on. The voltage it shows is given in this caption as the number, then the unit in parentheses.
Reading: 20 (mV)
